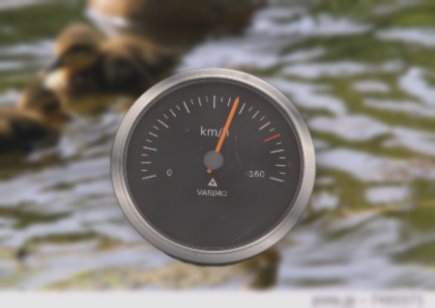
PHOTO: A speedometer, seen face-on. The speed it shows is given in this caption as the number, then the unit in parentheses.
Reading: 95 (km/h)
